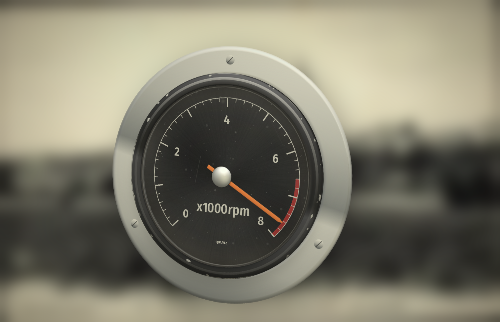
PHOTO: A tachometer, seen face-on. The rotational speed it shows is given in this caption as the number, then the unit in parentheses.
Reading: 7600 (rpm)
